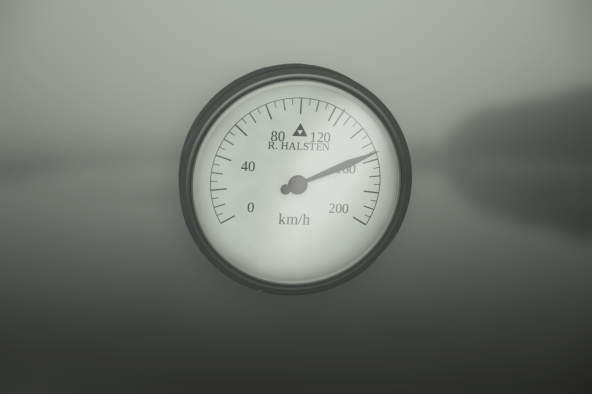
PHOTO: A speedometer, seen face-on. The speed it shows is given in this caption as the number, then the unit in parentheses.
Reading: 155 (km/h)
